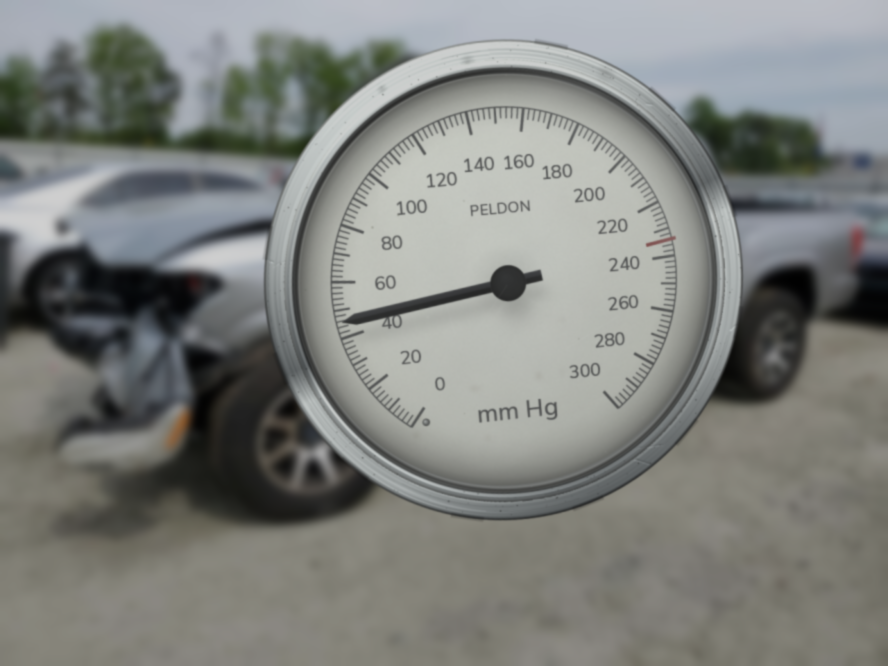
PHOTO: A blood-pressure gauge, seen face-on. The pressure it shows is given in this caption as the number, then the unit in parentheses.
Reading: 46 (mmHg)
